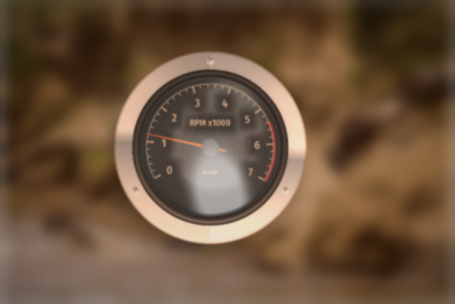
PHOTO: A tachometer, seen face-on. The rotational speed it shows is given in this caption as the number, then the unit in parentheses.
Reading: 1200 (rpm)
